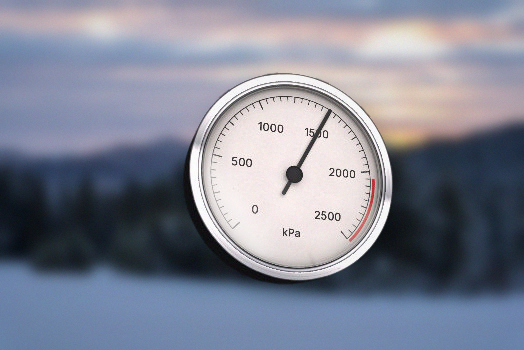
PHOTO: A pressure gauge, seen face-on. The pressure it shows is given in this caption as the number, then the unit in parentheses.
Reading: 1500 (kPa)
